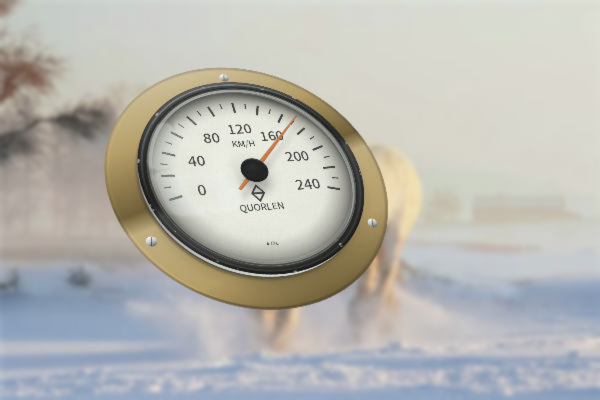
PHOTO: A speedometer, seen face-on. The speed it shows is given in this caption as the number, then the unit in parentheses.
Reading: 170 (km/h)
